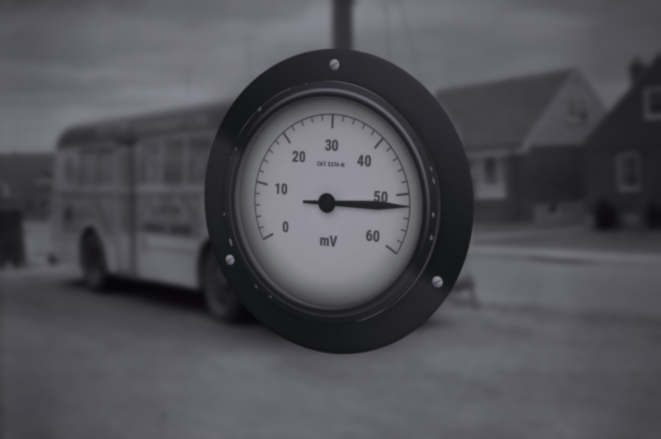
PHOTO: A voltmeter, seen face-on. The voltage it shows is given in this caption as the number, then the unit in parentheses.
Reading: 52 (mV)
